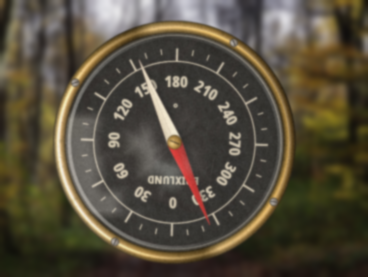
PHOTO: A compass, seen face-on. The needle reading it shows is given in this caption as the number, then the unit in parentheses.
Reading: 335 (°)
